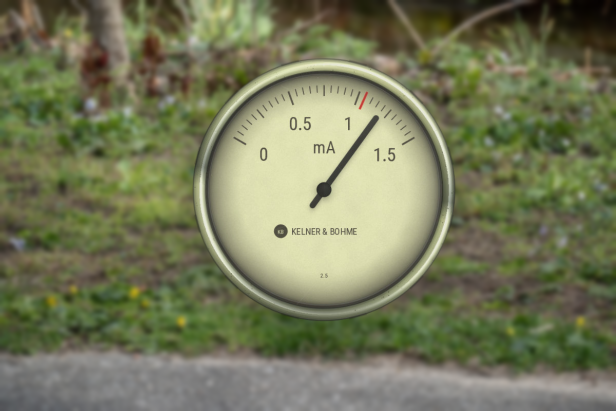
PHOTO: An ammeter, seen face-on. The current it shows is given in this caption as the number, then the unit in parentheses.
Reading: 1.2 (mA)
